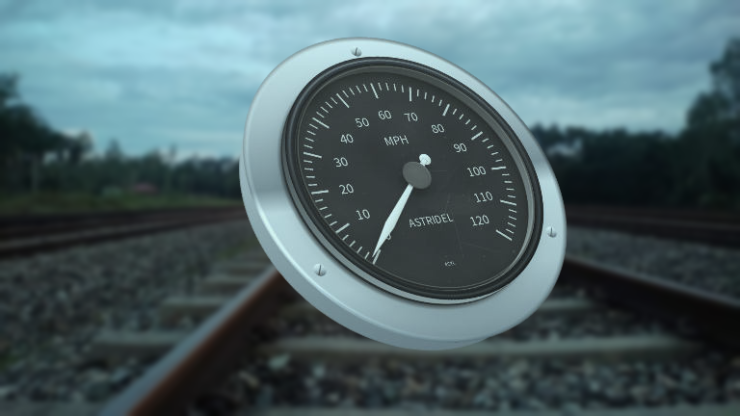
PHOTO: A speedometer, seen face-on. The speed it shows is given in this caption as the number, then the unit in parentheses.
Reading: 1 (mph)
